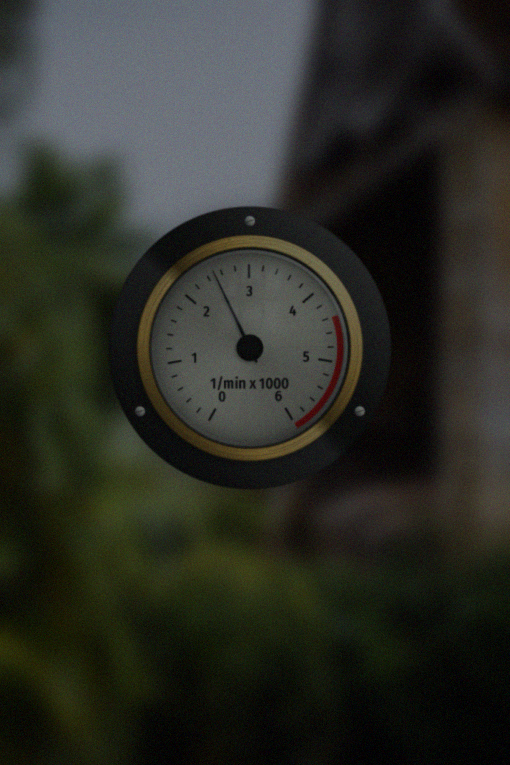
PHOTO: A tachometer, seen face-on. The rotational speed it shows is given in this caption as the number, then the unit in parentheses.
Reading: 2500 (rpm)
